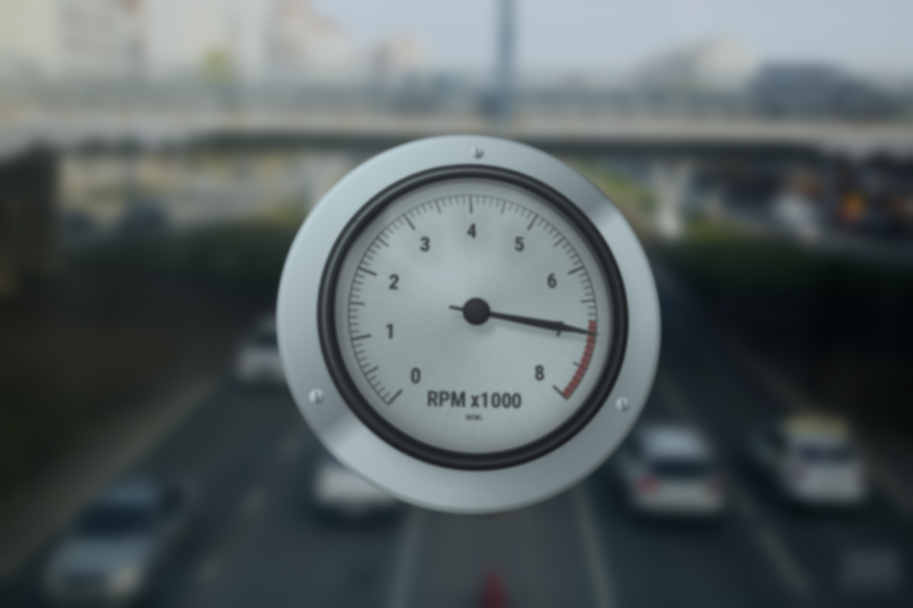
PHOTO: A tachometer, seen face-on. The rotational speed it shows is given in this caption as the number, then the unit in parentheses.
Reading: 7000 (rpm)
